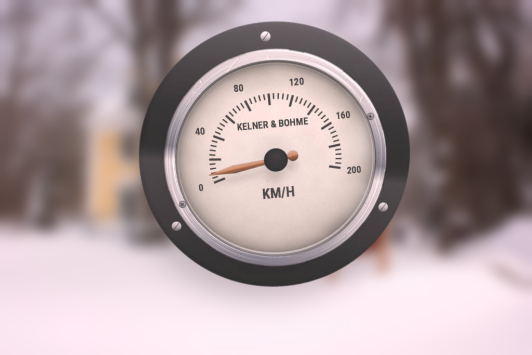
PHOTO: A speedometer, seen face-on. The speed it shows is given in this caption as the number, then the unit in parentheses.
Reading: 8 (km/h)
